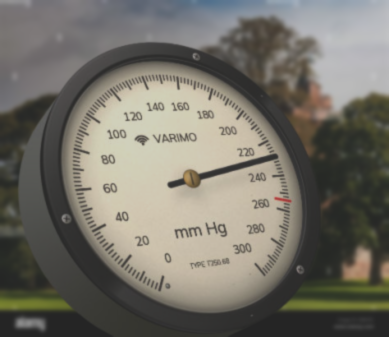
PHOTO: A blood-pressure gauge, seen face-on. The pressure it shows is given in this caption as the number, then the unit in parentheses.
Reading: 230 (mmHg)
